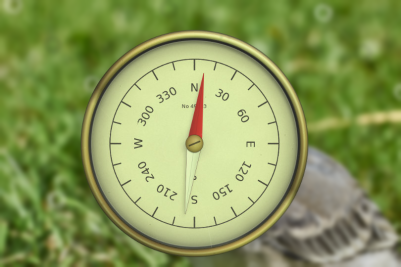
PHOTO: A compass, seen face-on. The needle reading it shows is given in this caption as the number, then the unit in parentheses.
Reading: 7.5 (°)
